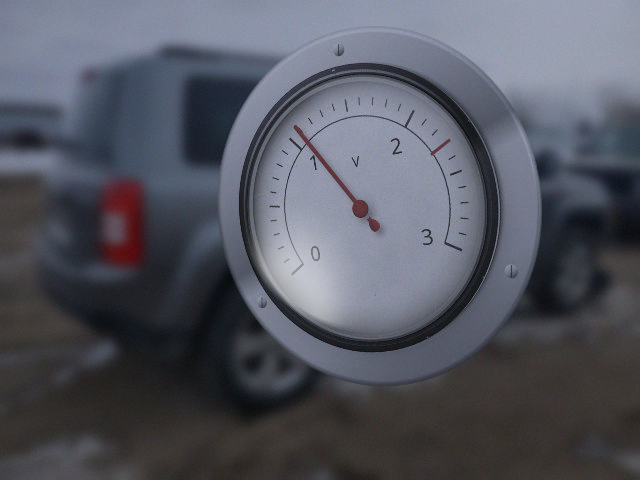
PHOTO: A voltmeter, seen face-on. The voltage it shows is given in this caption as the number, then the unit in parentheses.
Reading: 1.1 (V)
